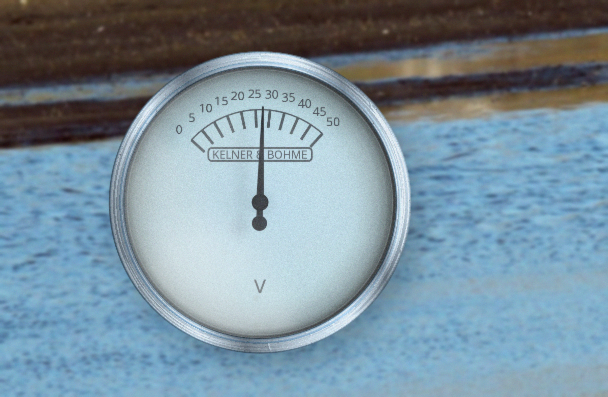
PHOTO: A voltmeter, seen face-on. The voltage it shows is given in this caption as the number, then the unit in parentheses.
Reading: 27.5 (V)
